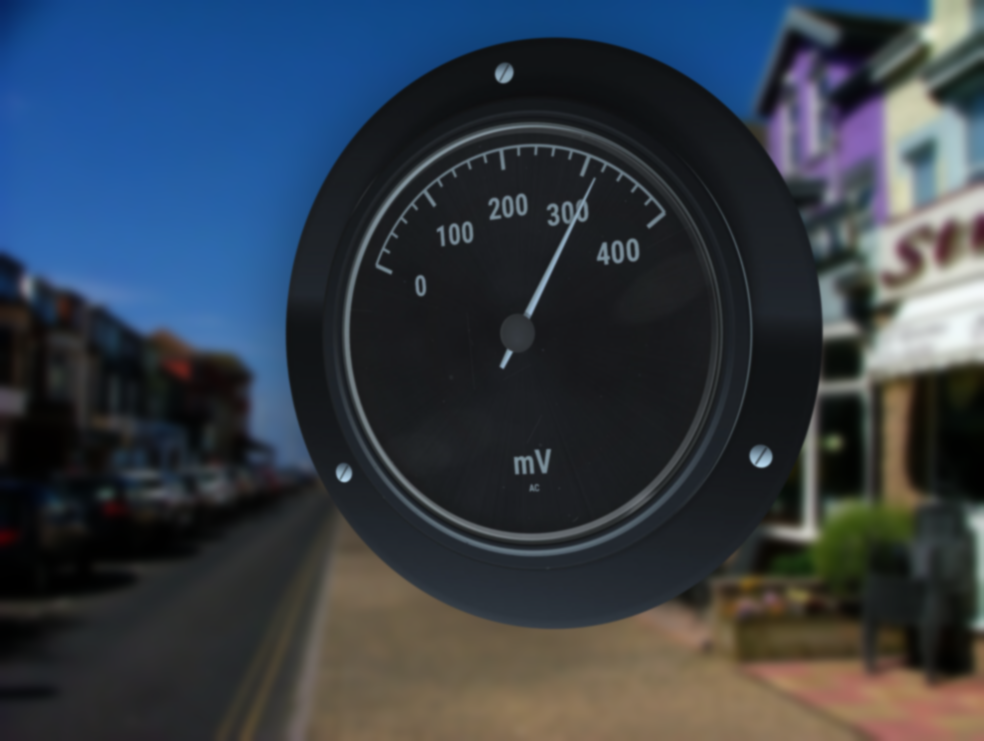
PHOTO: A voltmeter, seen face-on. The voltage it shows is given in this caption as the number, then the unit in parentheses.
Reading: 320 (mV)
